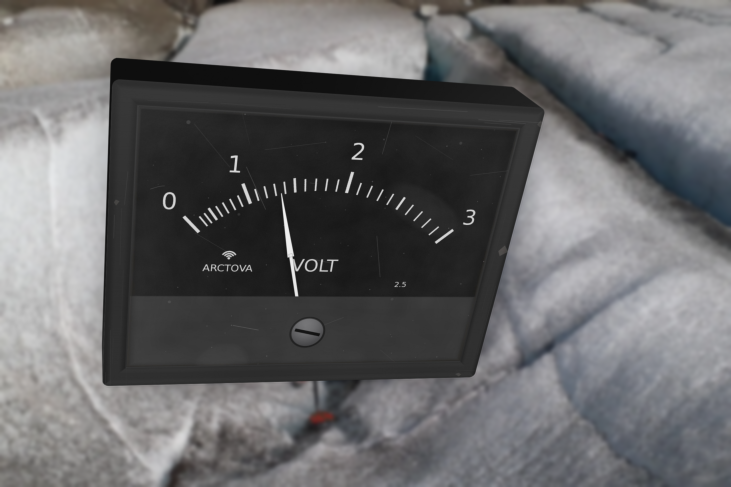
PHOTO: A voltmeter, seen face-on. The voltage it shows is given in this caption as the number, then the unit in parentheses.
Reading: 1.35 (V)
